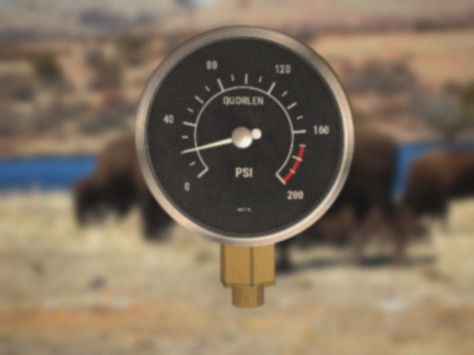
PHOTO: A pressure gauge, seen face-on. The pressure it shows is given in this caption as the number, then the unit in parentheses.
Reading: 20 (psi)
